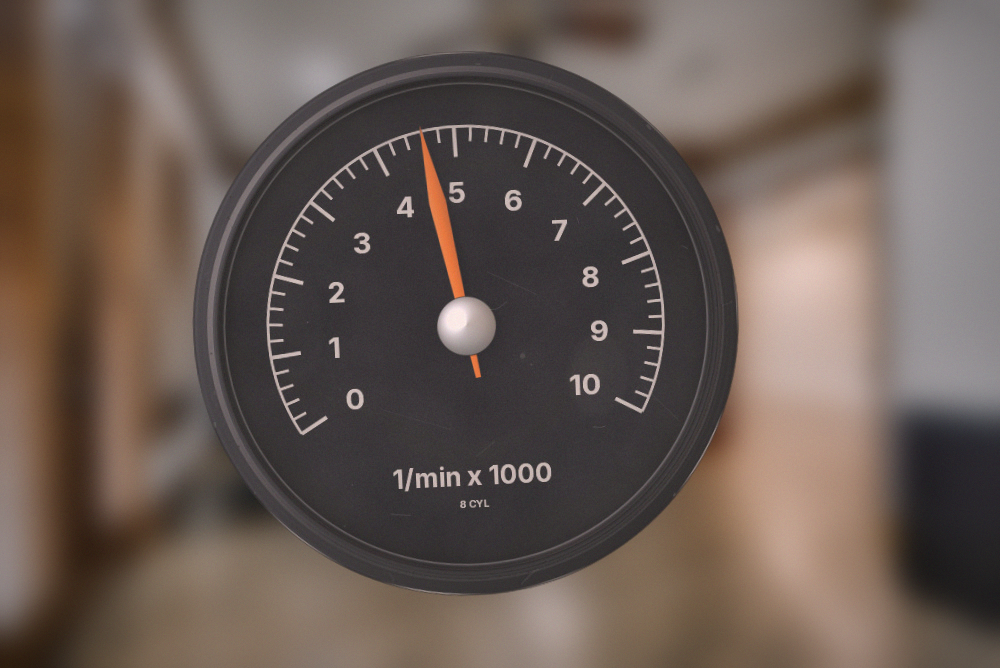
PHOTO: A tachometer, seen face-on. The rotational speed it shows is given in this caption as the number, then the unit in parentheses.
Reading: 4600 (rpm)
